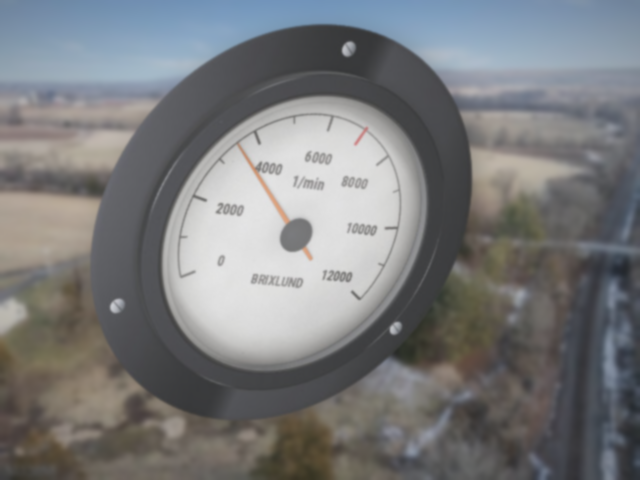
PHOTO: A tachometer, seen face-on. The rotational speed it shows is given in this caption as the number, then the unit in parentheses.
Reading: 3500 (rpm)
